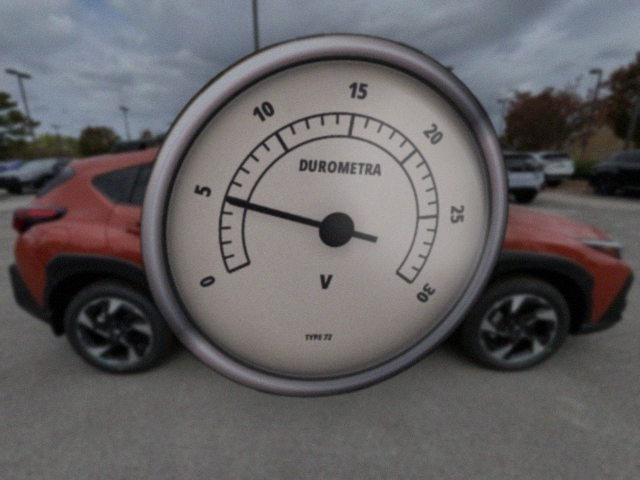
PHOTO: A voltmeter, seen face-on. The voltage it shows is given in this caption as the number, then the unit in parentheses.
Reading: 5 (V)
